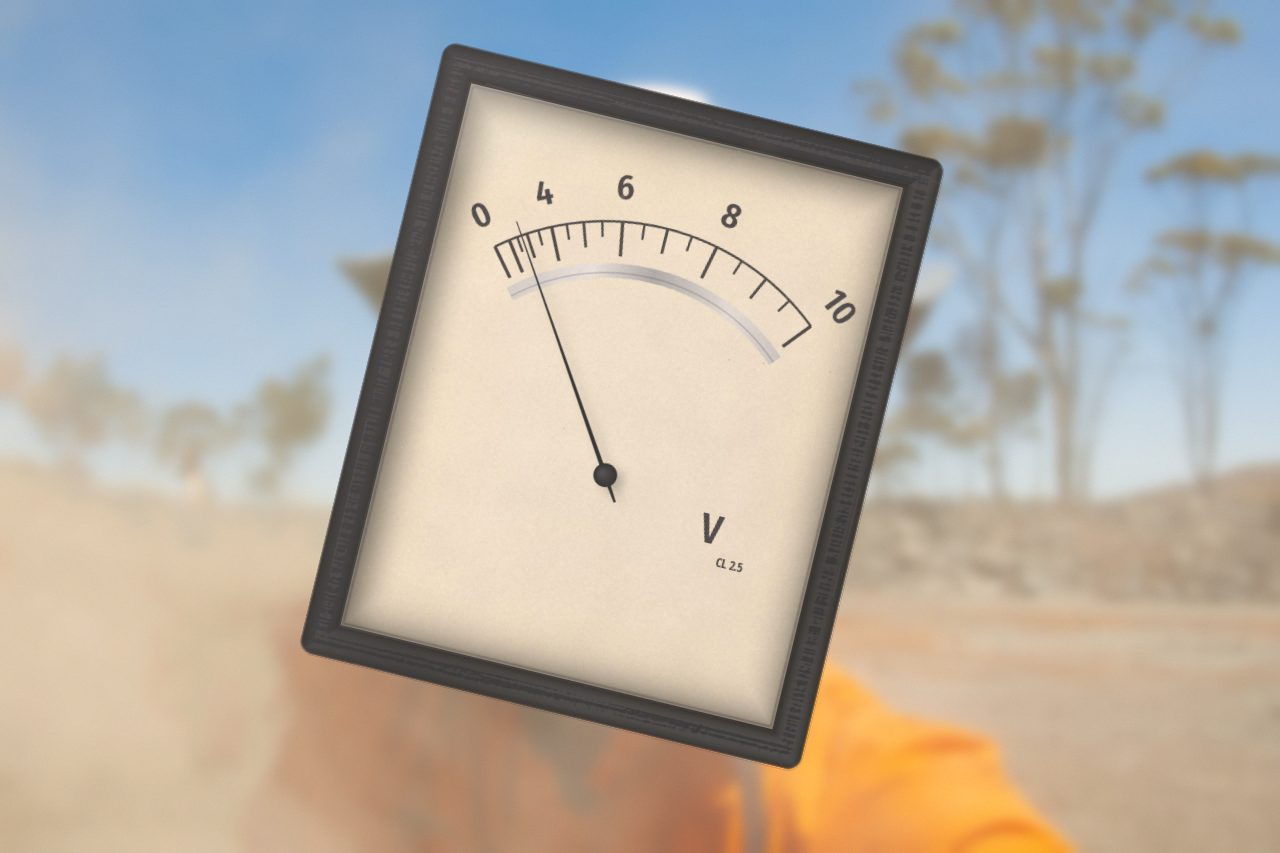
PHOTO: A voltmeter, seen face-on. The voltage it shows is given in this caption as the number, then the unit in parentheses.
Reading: 2.75 (V)
